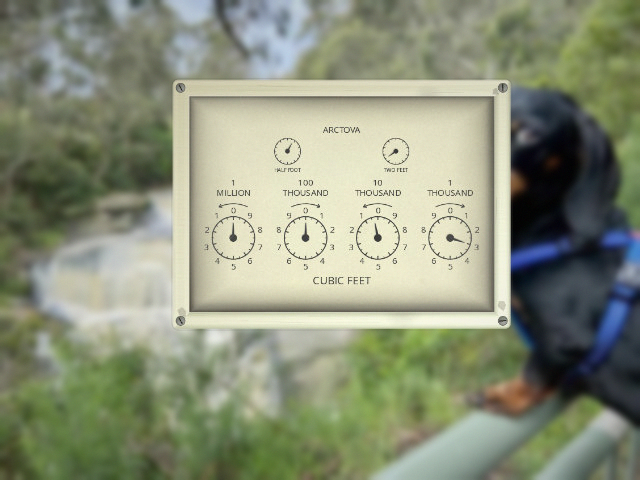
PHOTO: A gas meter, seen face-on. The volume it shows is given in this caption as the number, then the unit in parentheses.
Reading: 300 (ft³)
